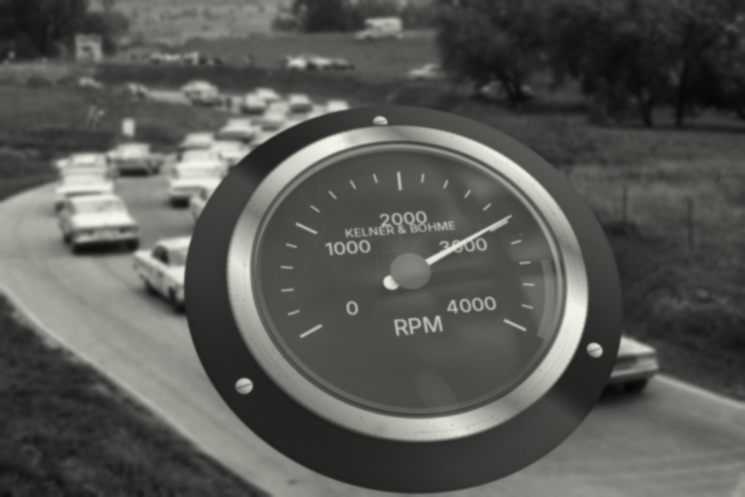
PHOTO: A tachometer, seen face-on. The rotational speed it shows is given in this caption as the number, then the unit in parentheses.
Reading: 3000 (rpm)
